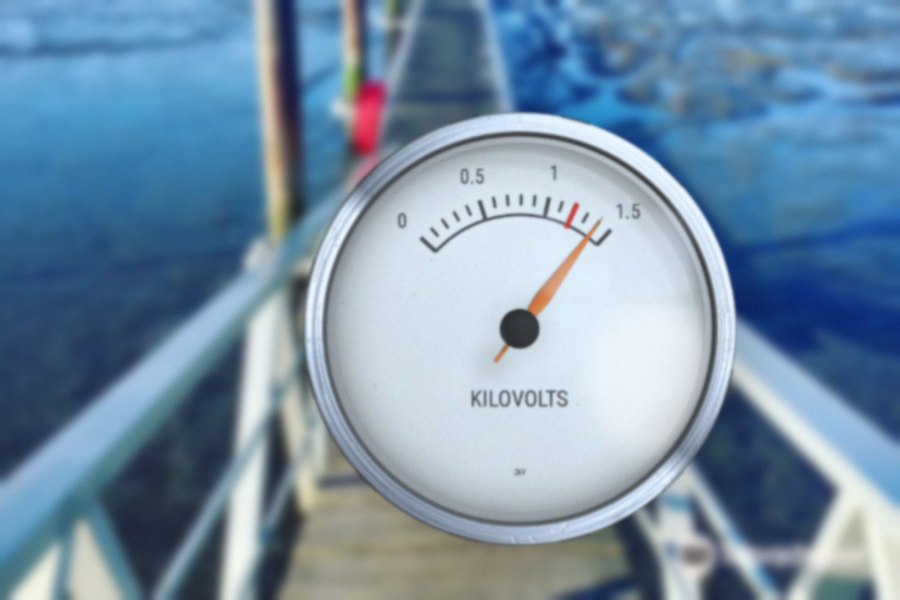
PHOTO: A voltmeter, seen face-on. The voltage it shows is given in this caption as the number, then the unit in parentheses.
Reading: 1.4 (kV)
